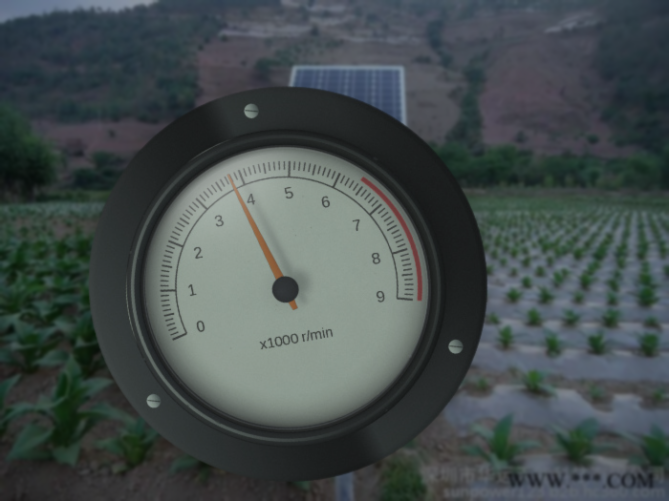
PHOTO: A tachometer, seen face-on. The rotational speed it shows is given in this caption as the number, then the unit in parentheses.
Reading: 3800 (rpm)
